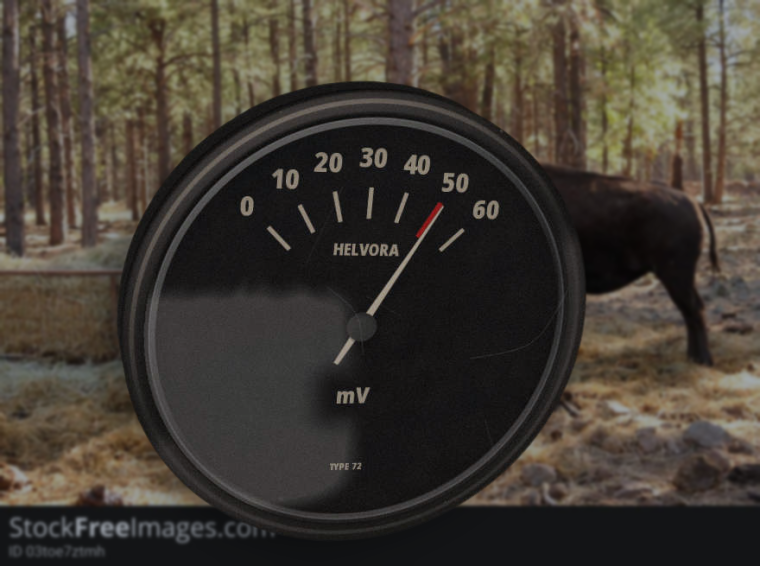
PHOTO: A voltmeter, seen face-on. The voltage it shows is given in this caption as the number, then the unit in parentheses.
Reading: 50 (mV)
